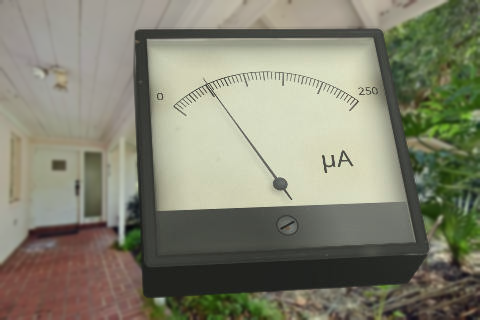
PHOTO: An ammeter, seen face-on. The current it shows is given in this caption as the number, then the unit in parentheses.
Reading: 50 (µA)
